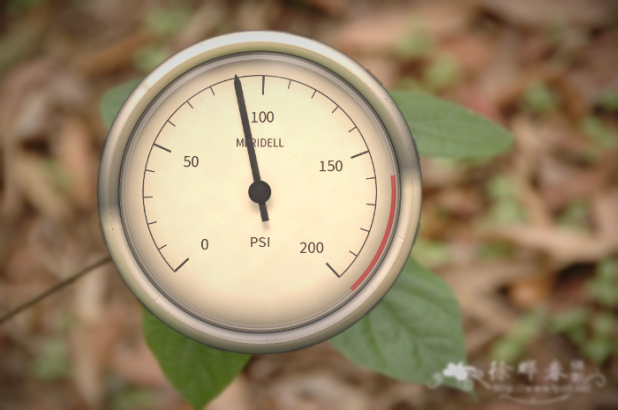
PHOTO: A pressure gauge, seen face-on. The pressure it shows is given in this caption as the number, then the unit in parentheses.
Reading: 90 (psi)
